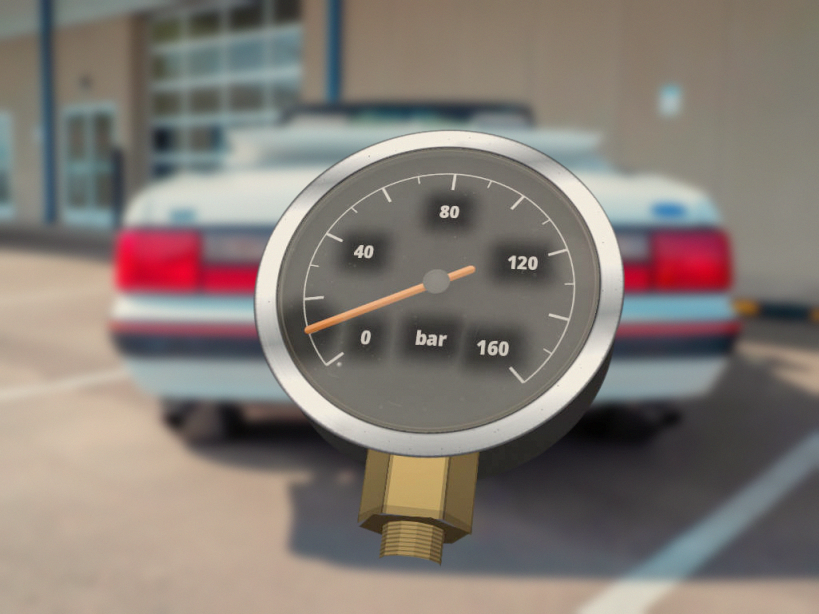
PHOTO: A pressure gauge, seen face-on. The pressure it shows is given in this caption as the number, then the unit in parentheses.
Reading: 10 (bar)
